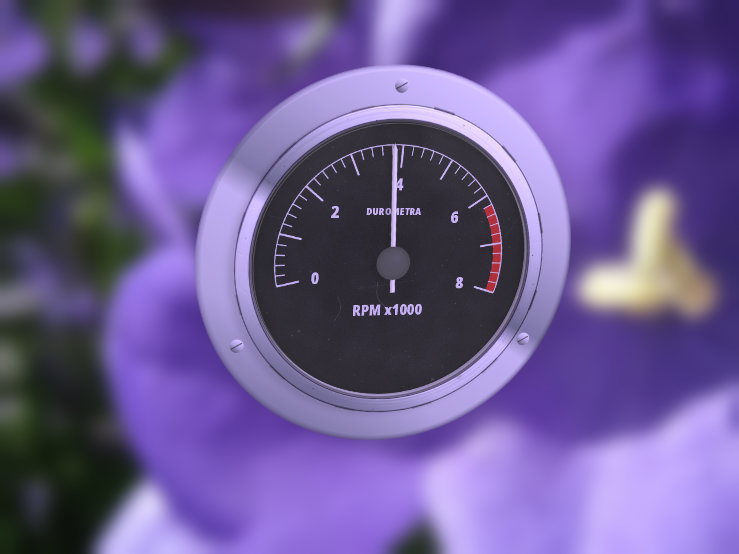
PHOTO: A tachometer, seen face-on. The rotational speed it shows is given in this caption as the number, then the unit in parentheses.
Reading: 3800 (rpm)
